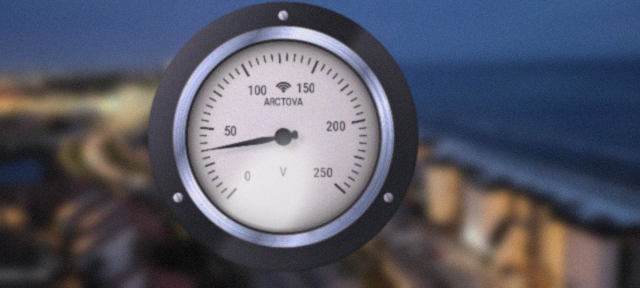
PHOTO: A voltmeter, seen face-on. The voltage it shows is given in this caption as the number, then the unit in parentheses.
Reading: 35 (V)
